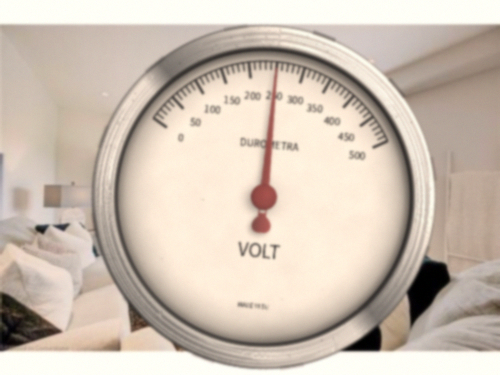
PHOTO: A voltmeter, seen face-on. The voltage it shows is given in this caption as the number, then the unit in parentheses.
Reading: 250 (V)
